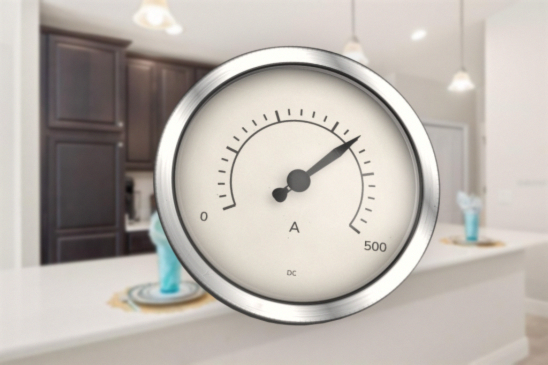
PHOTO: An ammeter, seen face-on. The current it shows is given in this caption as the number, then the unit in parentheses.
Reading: 340 (A)
